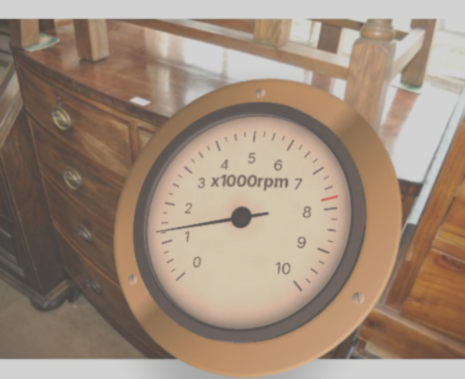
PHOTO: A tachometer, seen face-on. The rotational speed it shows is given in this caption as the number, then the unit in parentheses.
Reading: 1250 (rpm)
